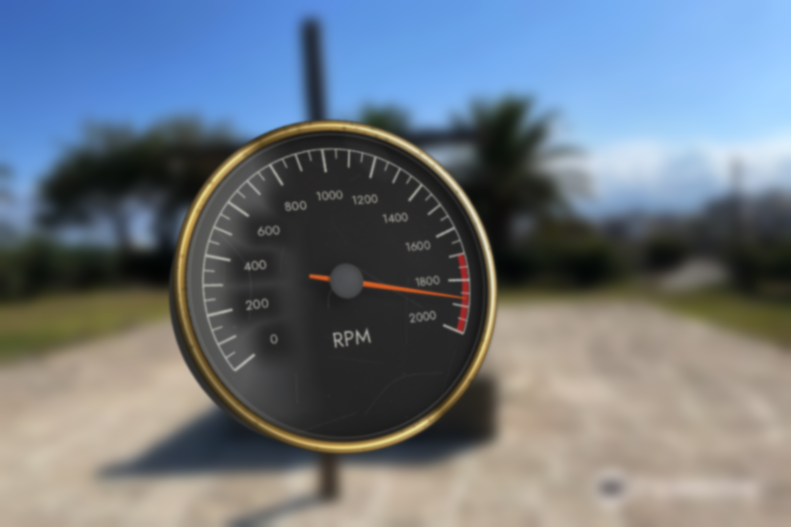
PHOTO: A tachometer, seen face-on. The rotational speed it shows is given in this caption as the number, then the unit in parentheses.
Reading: 1875 (rpm)
